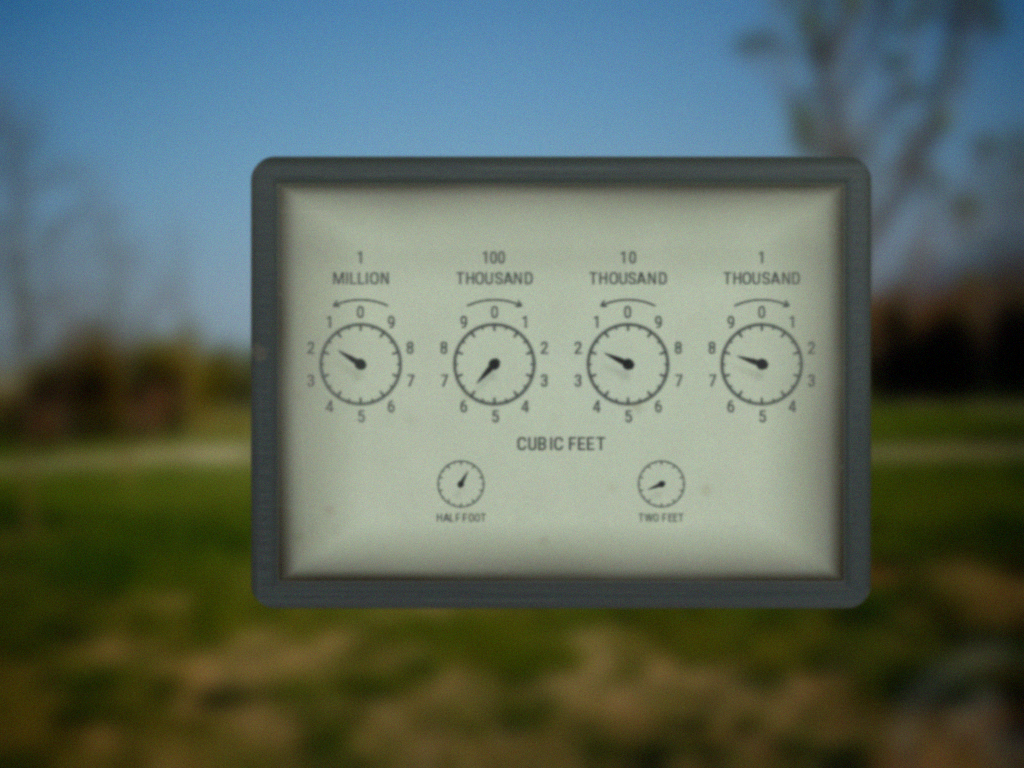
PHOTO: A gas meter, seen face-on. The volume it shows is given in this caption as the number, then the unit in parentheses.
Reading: 161800 (ft³)
